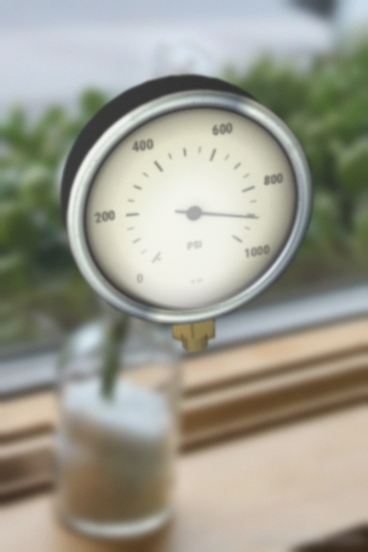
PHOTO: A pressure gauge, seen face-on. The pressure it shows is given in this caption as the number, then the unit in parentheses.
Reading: 900 (psi)
